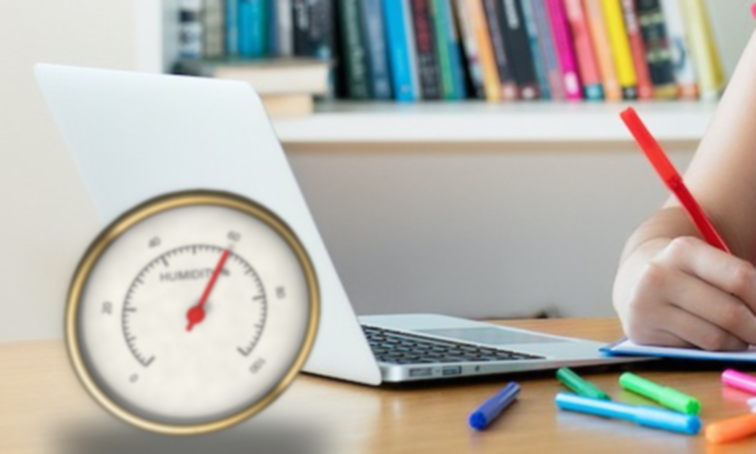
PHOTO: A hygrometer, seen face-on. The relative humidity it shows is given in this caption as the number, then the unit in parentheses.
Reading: 60 (%)
